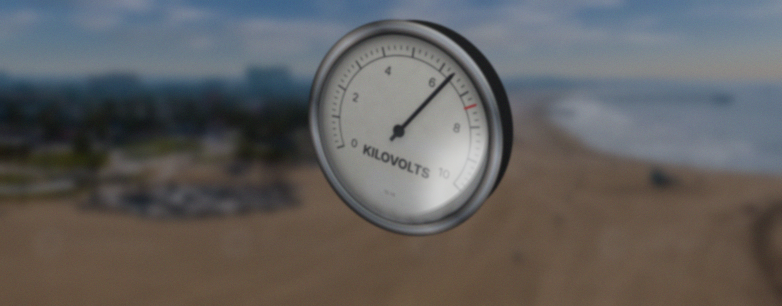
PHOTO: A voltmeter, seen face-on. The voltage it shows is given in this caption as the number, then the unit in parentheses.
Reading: 6.4 (kV)
